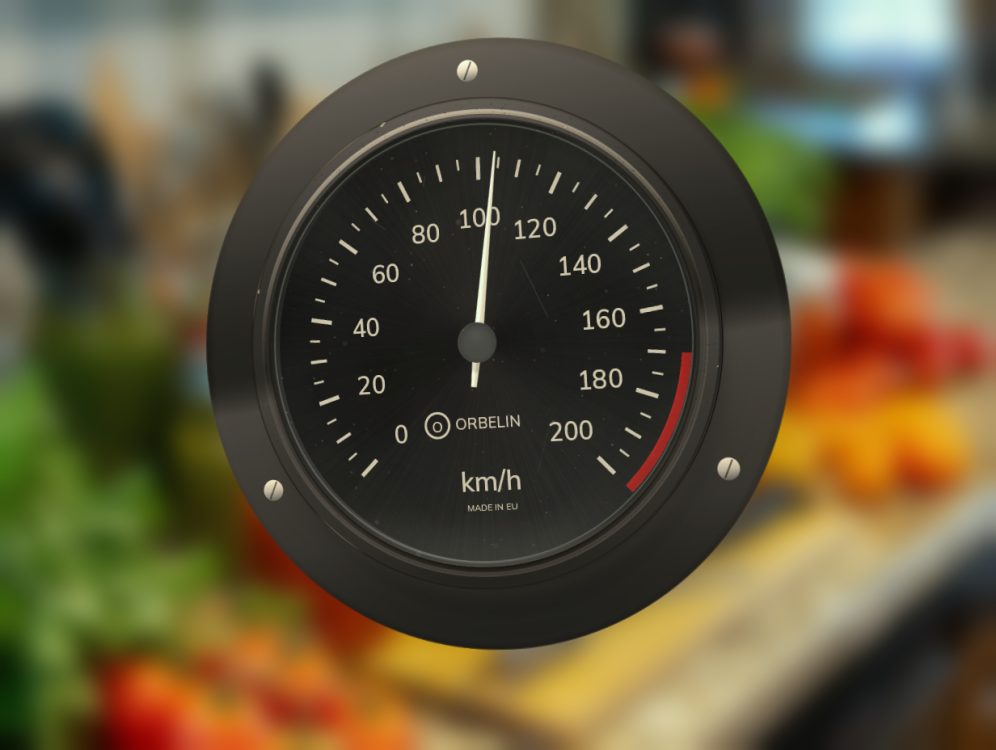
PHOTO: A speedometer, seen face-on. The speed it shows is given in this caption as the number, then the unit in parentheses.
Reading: 105 (km/h)
